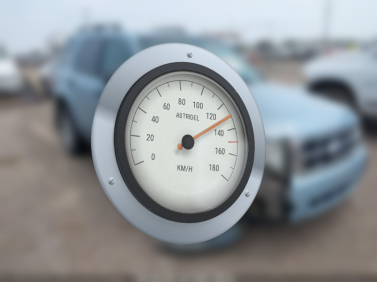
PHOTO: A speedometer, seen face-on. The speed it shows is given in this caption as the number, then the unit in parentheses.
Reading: 130 (km/h)
